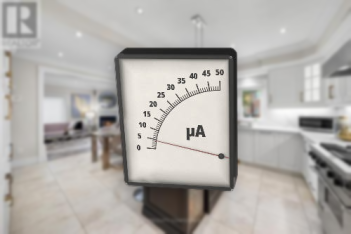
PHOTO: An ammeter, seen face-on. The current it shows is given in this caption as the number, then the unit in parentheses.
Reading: 5 (µA)
